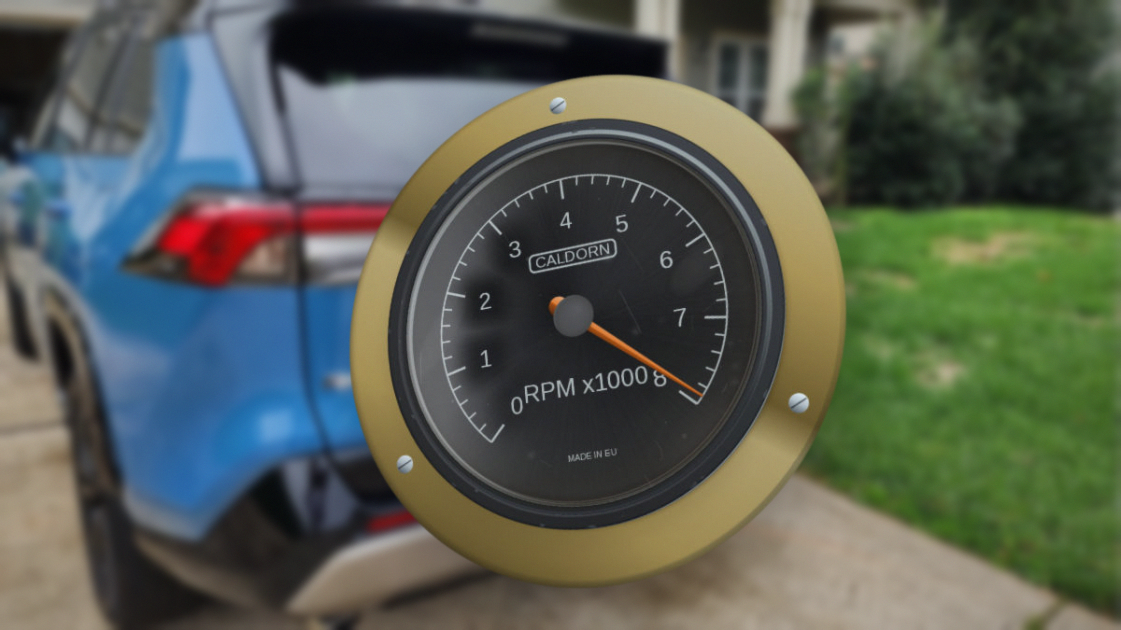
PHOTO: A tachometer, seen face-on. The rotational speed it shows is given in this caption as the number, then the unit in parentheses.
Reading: 7900 (rpm)
